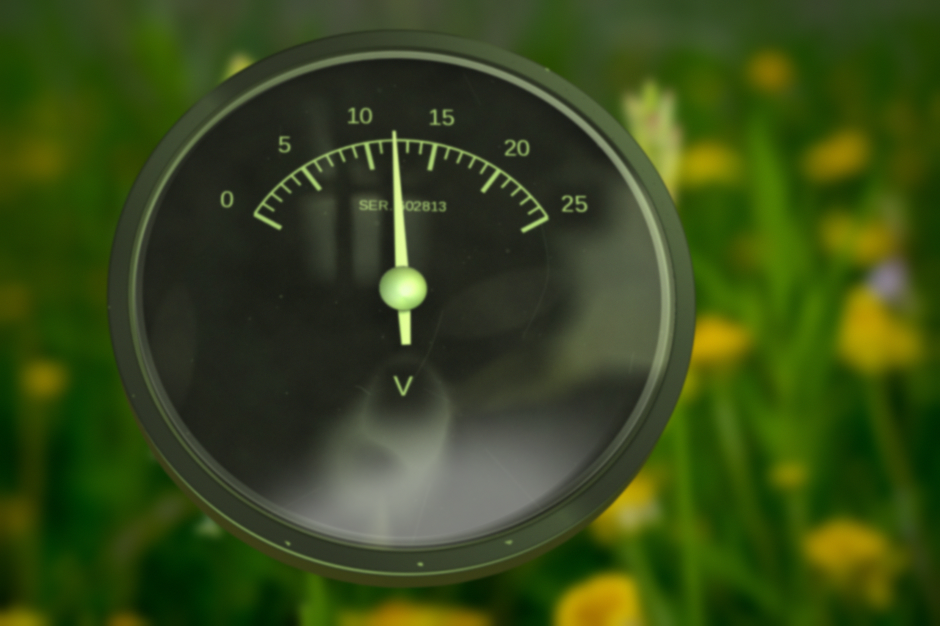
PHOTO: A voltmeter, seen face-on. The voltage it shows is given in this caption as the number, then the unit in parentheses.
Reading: 12 (V)
